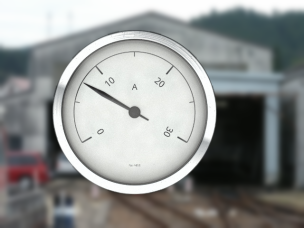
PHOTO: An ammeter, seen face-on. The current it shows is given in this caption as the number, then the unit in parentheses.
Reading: 7.5 (A)
